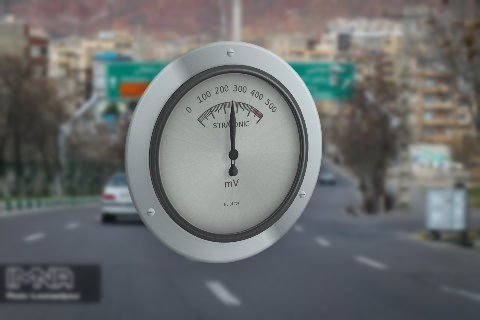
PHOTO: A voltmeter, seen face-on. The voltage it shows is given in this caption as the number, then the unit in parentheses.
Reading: 250 (mV)
